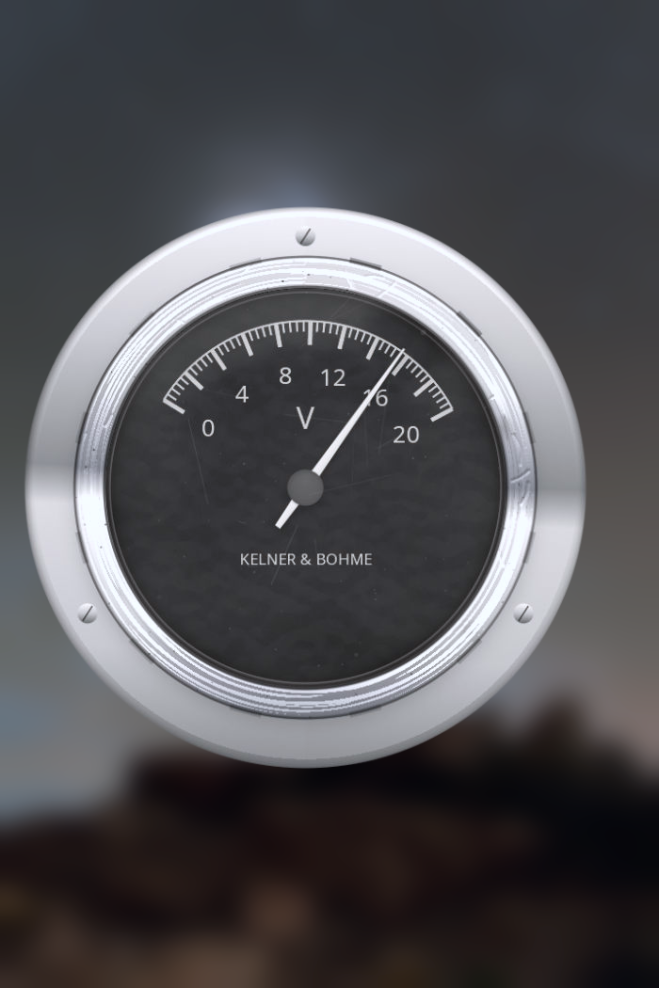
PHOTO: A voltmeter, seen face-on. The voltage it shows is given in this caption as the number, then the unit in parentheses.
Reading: 15.6 (V)
